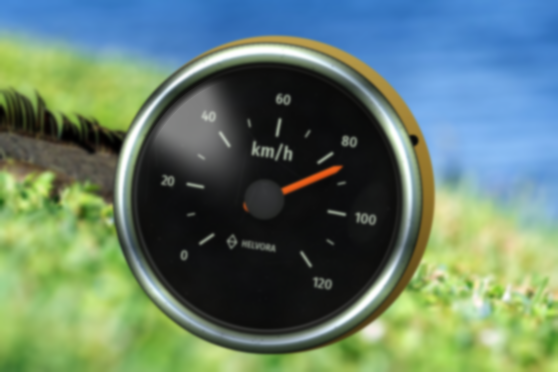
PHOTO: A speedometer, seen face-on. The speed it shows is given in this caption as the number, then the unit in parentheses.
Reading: 85 (km/h)
